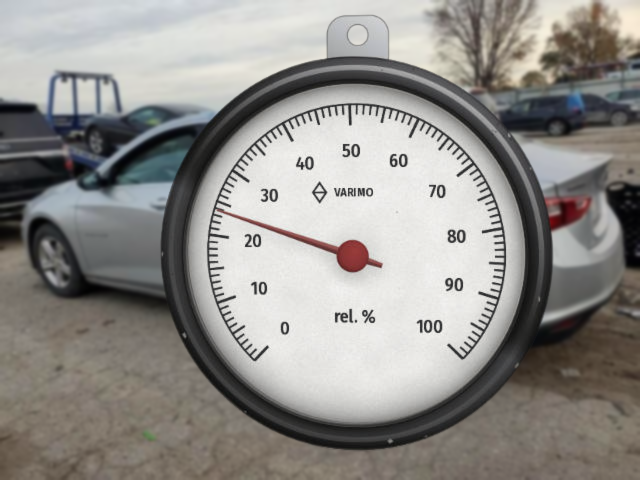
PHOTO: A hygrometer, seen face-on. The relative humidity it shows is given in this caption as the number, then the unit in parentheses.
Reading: 24 (%)
